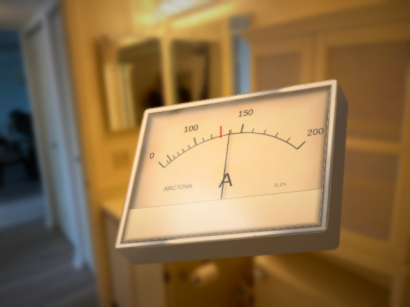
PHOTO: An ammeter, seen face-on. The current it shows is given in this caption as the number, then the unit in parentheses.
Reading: 140 (A)
